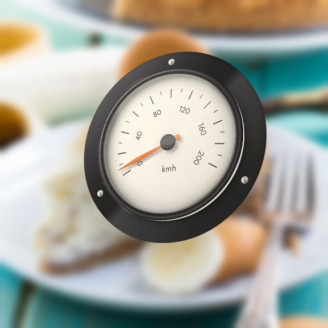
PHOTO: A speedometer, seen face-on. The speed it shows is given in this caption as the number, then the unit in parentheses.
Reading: 5 (km/h)
